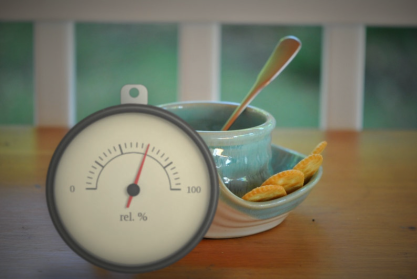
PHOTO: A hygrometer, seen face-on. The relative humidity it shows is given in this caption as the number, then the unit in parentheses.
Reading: 60 (%)
